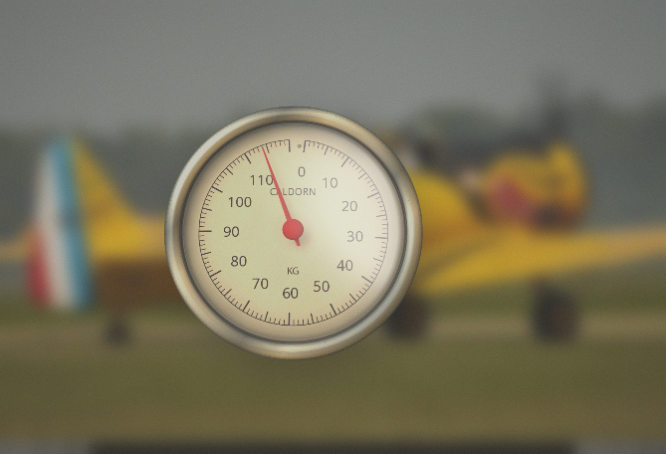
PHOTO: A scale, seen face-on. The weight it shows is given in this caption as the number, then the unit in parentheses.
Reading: 114 (kg)
